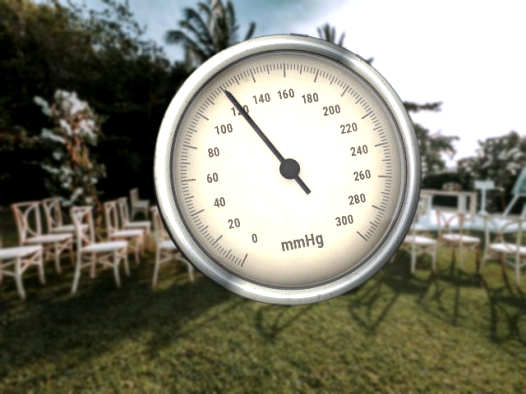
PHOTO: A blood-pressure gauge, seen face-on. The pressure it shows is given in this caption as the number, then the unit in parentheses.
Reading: 120 (mmHg)
